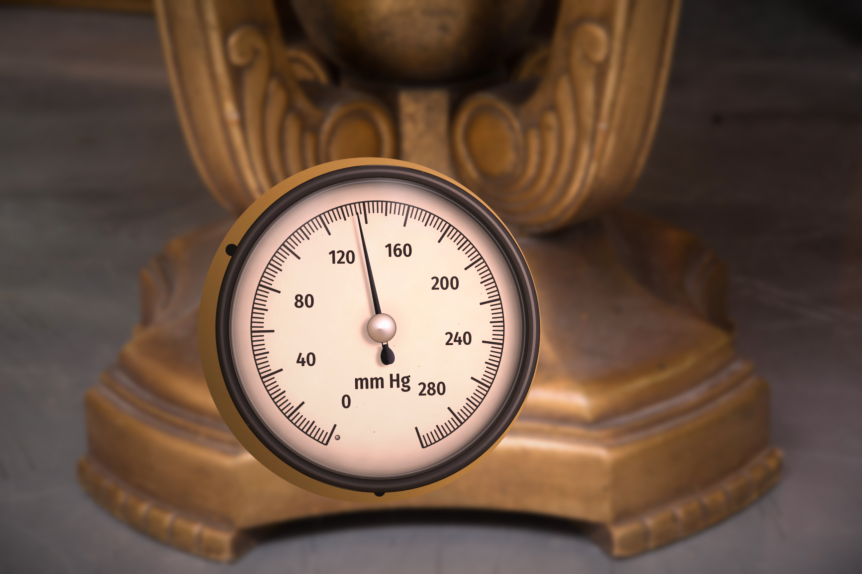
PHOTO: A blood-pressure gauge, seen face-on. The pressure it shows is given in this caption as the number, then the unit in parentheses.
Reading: 136 (mmHg)
